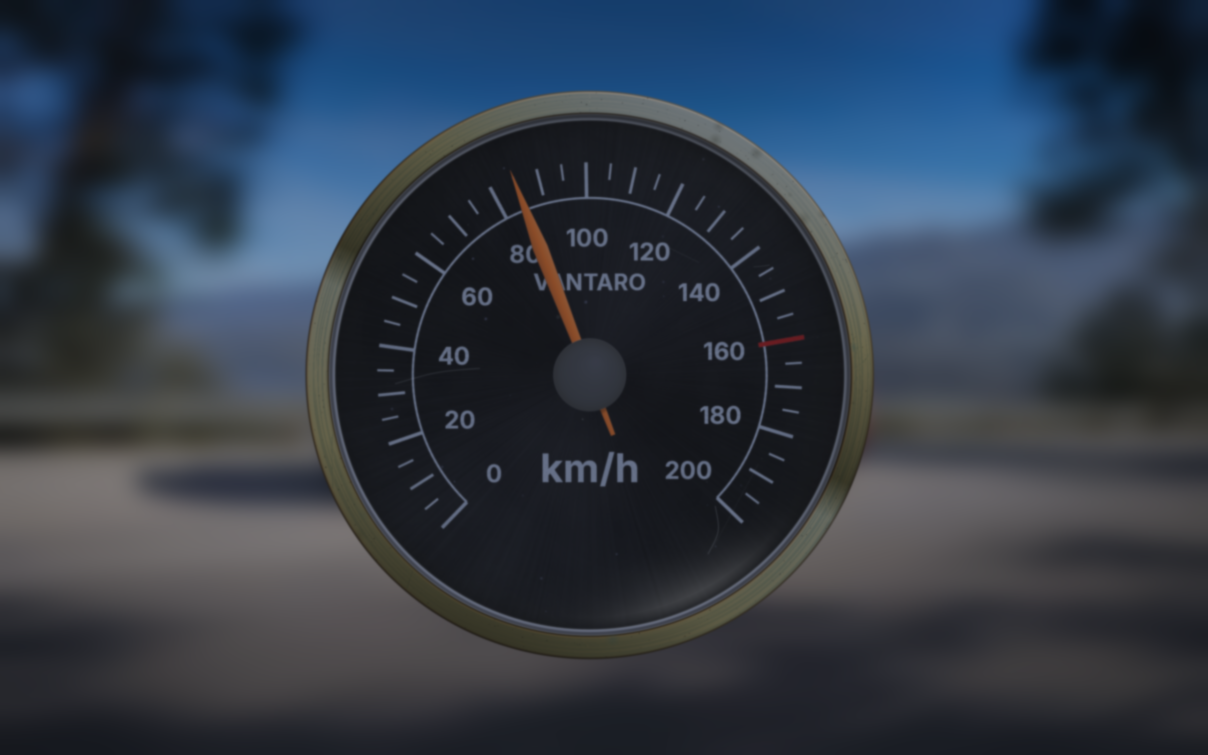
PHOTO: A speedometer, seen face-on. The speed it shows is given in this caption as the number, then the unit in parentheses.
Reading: 85 (km/h)
